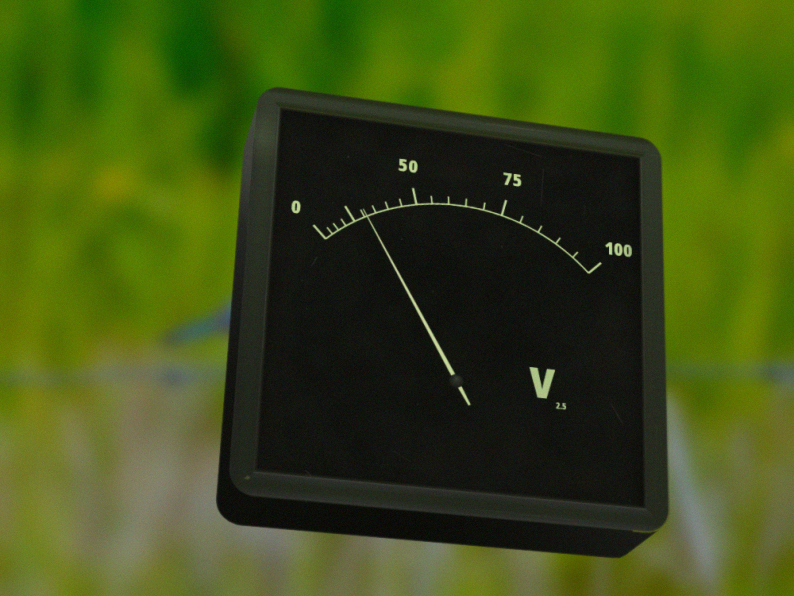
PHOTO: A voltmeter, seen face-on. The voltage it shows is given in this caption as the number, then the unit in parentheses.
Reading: 30 (V)
